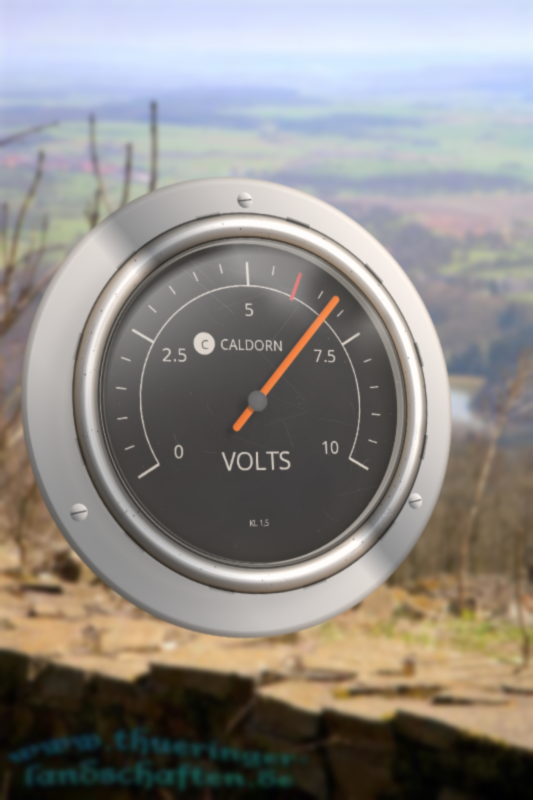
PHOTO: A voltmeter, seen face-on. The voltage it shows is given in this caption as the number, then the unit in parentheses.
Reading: 6.75 (V)
